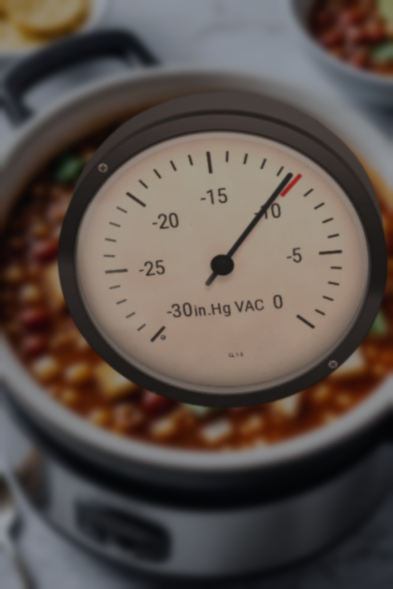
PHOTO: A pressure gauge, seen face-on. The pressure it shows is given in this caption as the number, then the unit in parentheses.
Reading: -10.5 (inHg)
